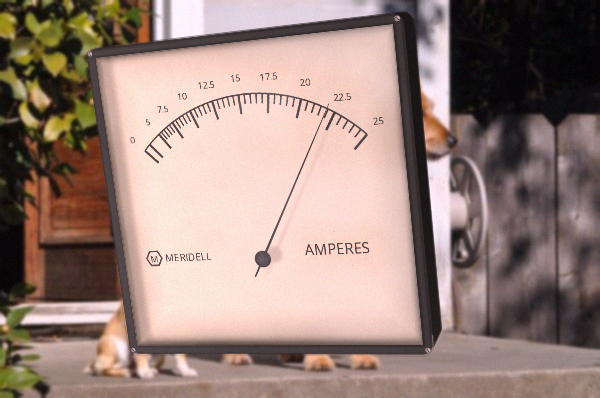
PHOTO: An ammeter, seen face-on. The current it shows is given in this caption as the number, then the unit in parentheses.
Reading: 22 (A)
